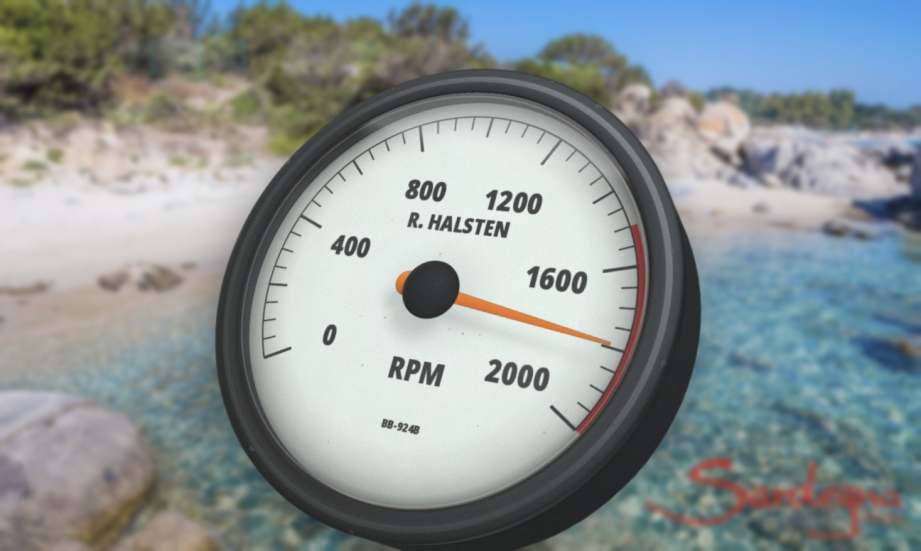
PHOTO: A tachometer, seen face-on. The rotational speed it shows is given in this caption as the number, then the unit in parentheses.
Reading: 1800 (rpm)
